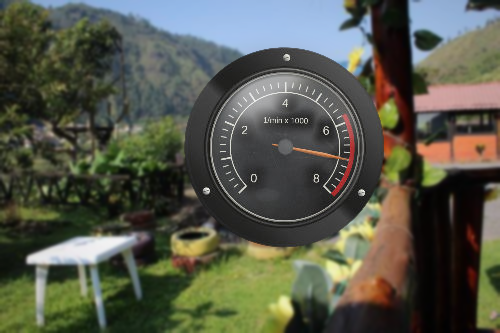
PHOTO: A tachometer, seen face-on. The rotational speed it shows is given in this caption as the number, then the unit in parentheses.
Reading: 7000 (rpm)
